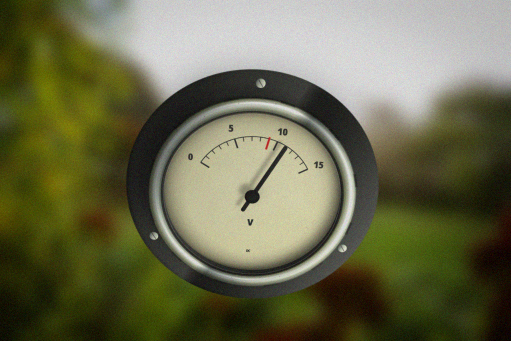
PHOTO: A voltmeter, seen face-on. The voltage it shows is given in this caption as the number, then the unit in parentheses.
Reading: 11 (V)
